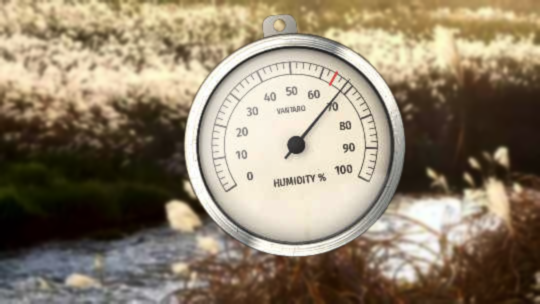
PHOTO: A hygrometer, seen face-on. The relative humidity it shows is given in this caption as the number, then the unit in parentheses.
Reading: 68 (%)
